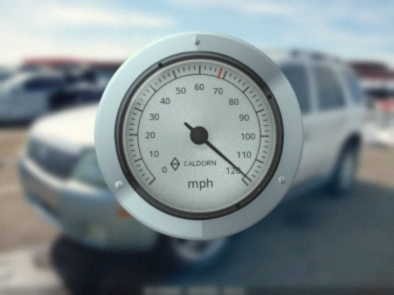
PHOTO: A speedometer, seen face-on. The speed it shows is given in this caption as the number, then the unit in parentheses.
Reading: 118 (mph)
